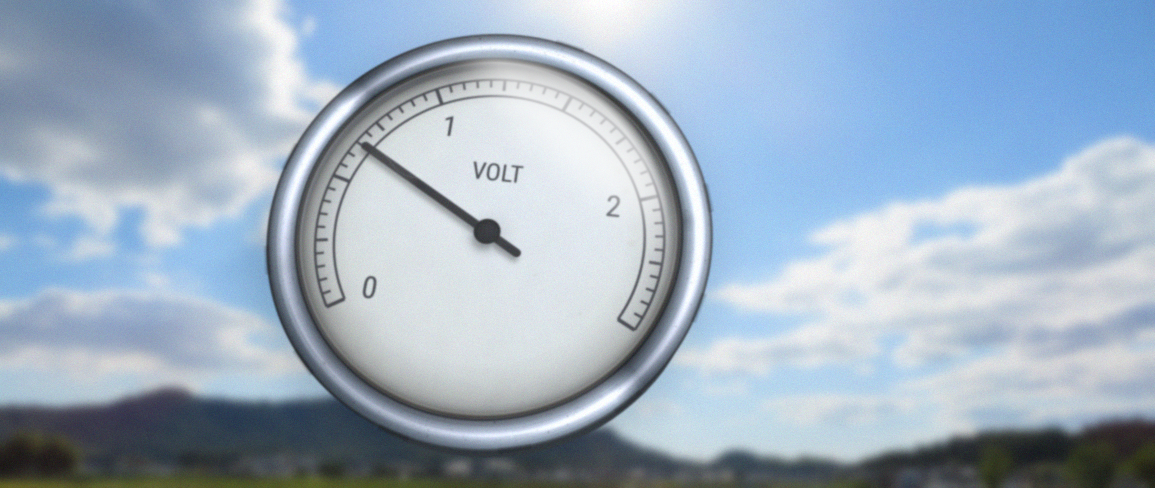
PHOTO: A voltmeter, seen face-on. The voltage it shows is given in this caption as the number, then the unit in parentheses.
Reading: 0.65 (V)
